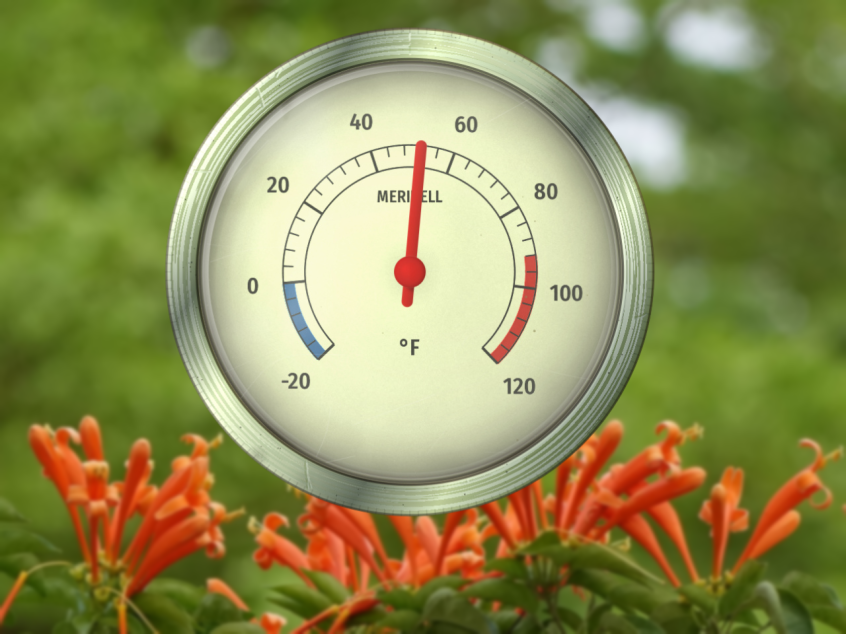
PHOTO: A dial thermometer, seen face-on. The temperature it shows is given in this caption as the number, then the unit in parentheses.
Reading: 52 (°F)
